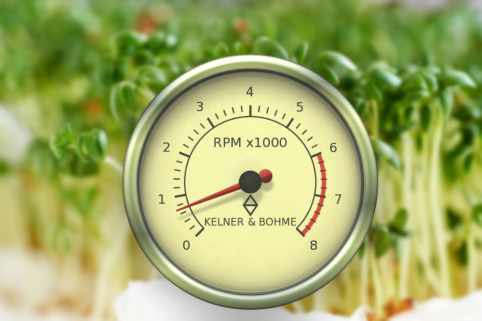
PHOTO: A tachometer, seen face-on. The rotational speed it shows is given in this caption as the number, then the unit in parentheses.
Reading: 700 (rpm)
